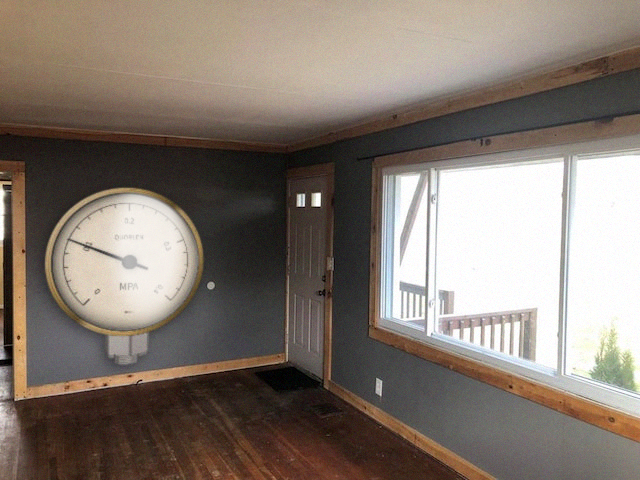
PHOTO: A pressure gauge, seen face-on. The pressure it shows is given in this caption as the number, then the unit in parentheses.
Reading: 0.1 (MPa)
